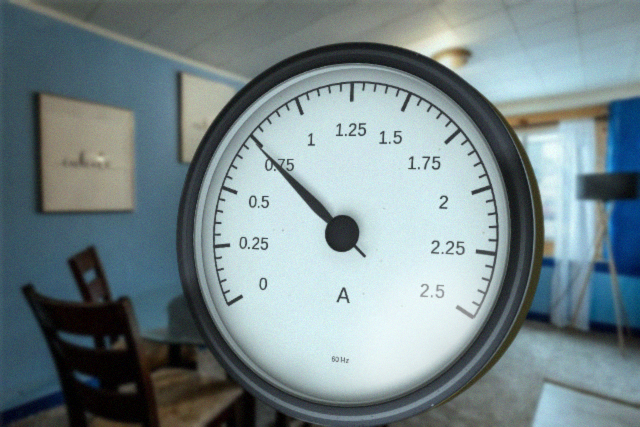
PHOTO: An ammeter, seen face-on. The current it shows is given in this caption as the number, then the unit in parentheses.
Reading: 0.75 (A)
